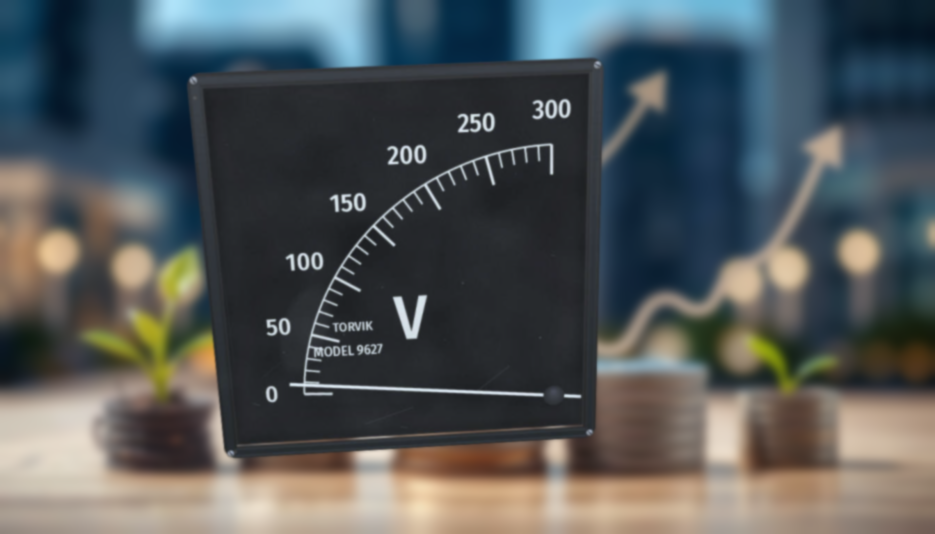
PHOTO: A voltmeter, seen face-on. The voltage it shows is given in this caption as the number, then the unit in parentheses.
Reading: 10 (V)
